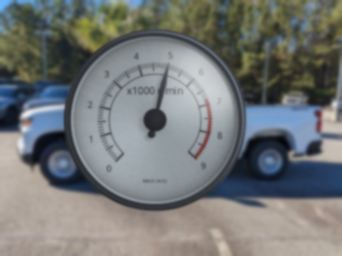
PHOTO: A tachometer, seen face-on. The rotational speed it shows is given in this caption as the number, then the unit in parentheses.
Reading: 5000 (rpm)
